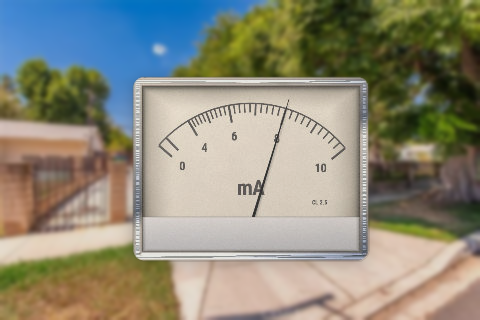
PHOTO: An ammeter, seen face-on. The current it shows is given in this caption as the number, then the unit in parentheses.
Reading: 8 (mA)
